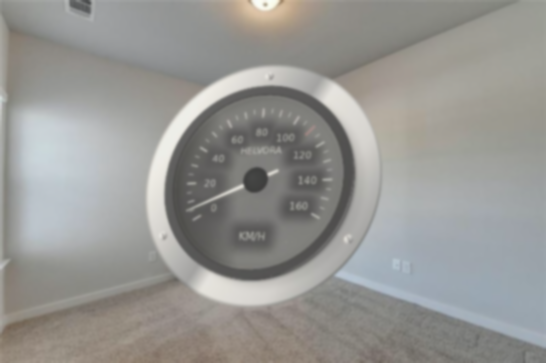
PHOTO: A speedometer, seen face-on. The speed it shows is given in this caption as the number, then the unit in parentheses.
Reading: 5 (km/h)
